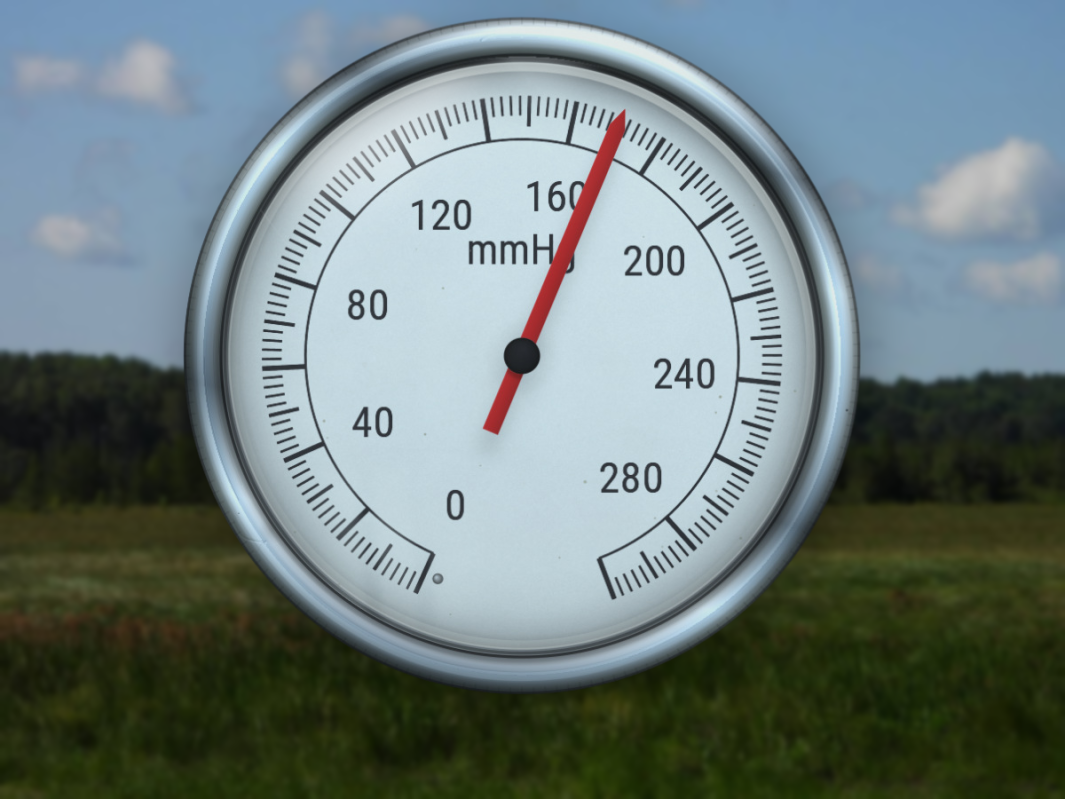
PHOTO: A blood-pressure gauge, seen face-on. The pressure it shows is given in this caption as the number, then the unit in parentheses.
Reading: 170 (mmHg)
